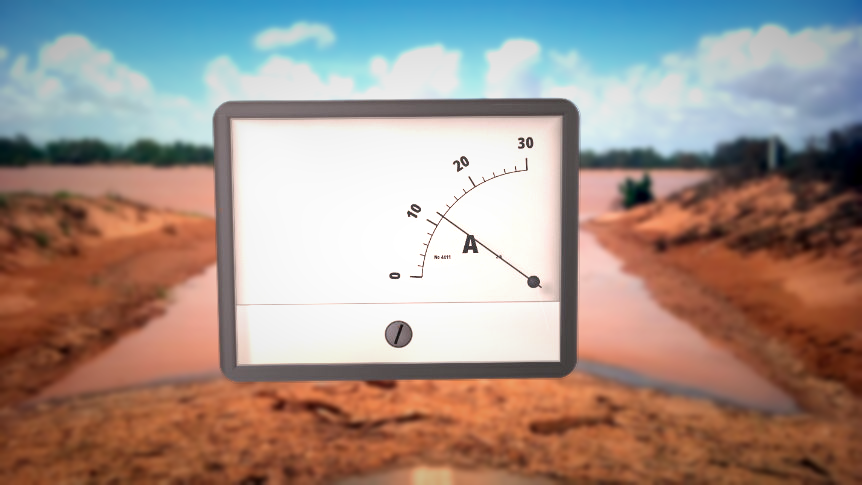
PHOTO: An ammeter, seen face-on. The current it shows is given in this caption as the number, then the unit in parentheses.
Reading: 12 (A)
